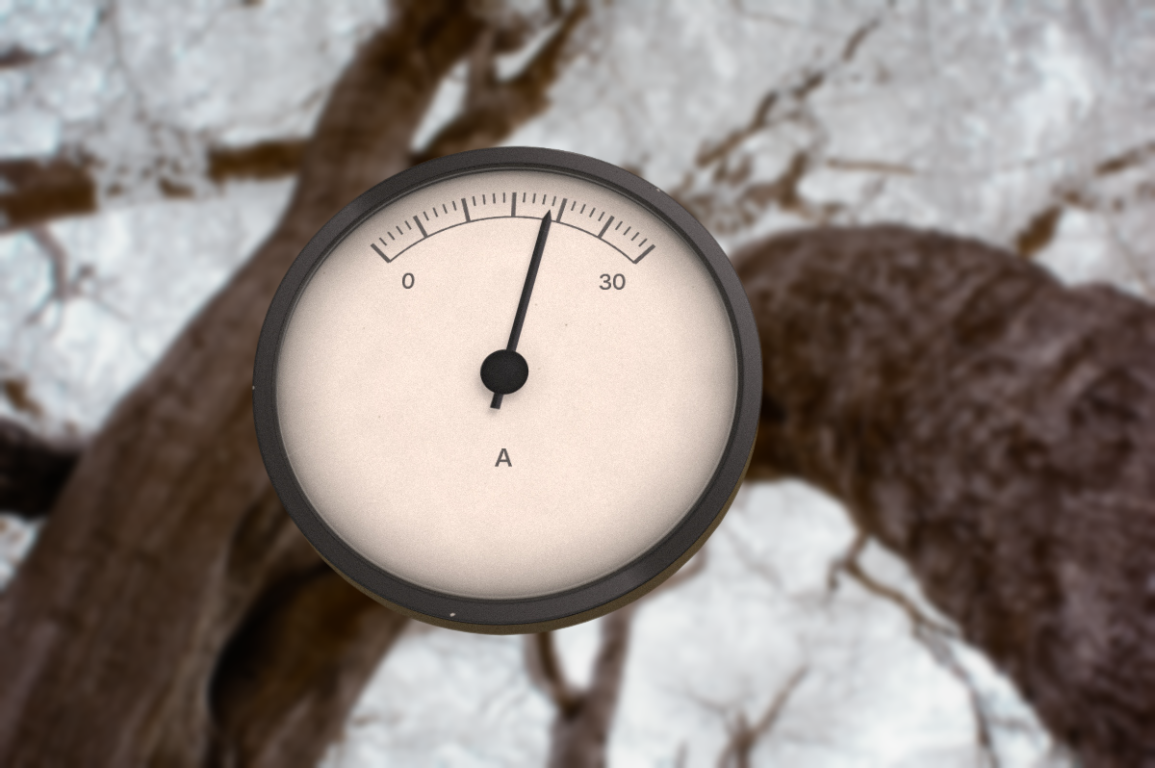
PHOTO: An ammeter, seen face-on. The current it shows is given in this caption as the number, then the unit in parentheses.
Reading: 19 (A)
